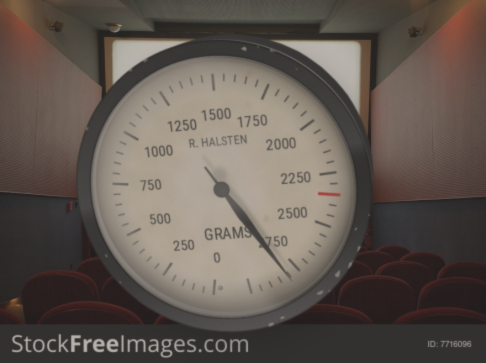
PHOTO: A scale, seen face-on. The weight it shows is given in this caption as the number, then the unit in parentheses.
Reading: 2800 (g)
